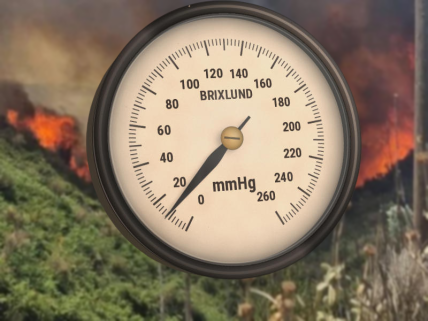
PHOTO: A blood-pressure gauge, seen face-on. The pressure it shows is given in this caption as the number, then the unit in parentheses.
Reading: 12 (mmHg)
